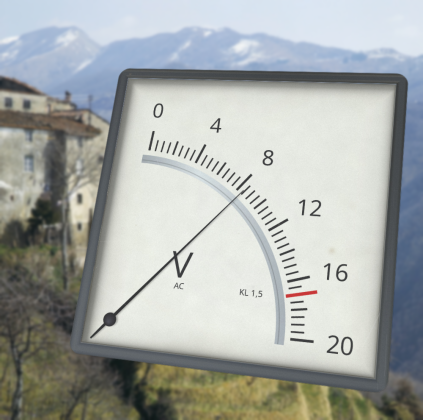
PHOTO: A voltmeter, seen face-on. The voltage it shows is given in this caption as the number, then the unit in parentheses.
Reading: 8.5 (V)
